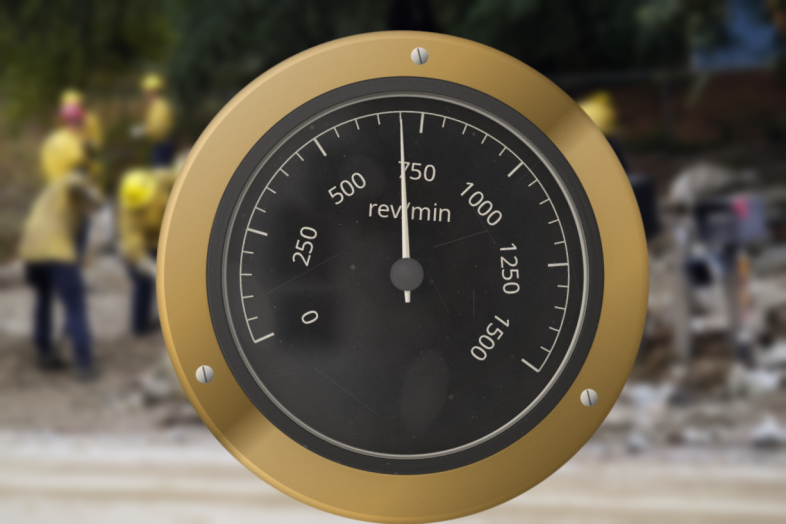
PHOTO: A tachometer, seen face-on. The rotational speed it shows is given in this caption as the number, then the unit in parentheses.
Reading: 700 (rpm)
